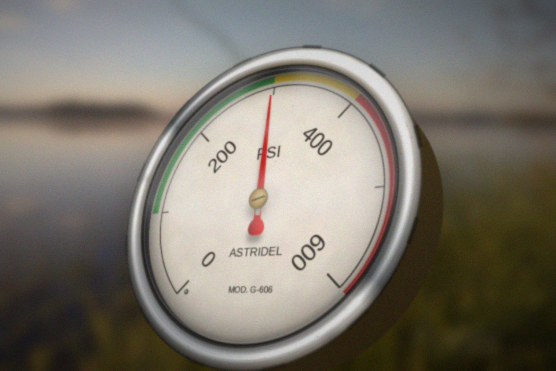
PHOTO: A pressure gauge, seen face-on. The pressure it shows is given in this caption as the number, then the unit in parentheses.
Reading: 300 (psi)
